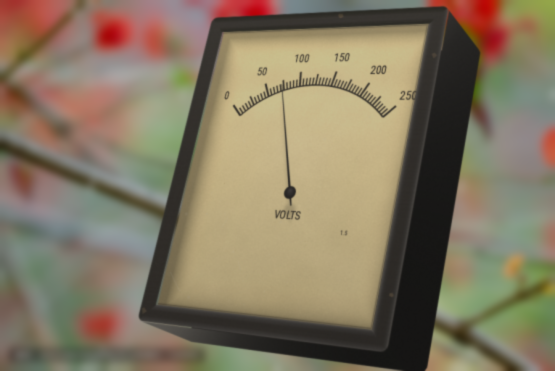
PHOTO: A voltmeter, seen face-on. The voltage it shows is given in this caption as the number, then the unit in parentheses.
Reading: 75 (V)
